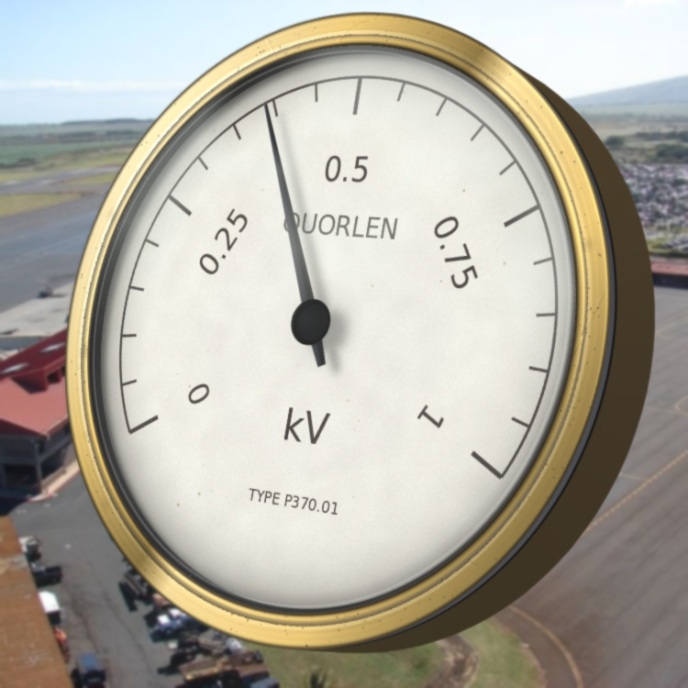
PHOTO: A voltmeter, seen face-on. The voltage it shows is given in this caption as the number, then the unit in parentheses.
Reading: 0.4 (kV)
